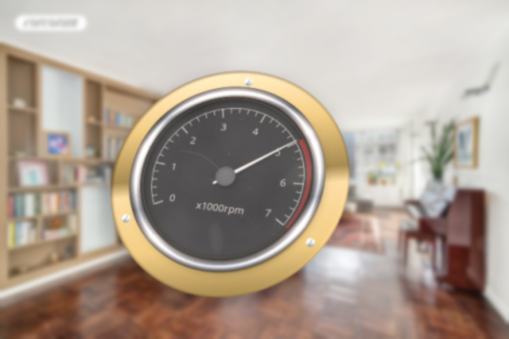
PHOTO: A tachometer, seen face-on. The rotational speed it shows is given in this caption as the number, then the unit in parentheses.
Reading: 5000 (rpm)
